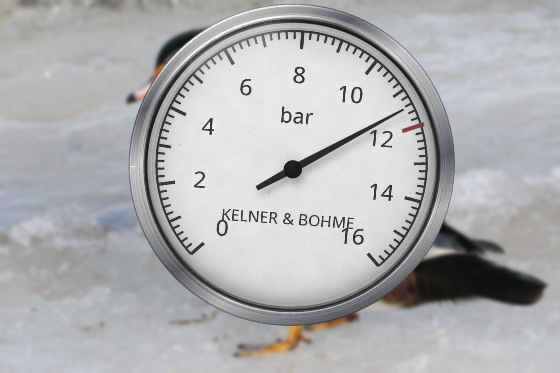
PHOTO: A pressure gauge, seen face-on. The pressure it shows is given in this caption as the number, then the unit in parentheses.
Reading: 11.4 (bar)
